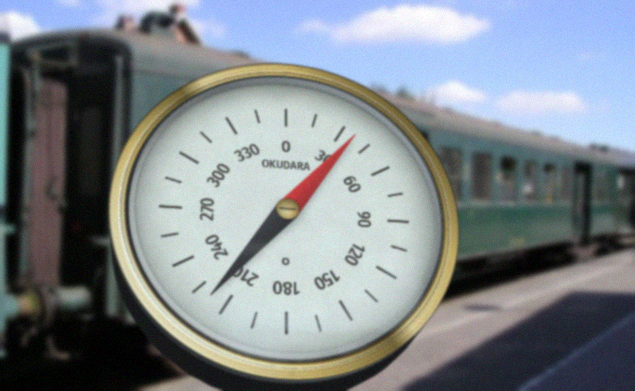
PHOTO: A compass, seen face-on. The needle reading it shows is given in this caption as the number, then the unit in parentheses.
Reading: 37.5 (°)
